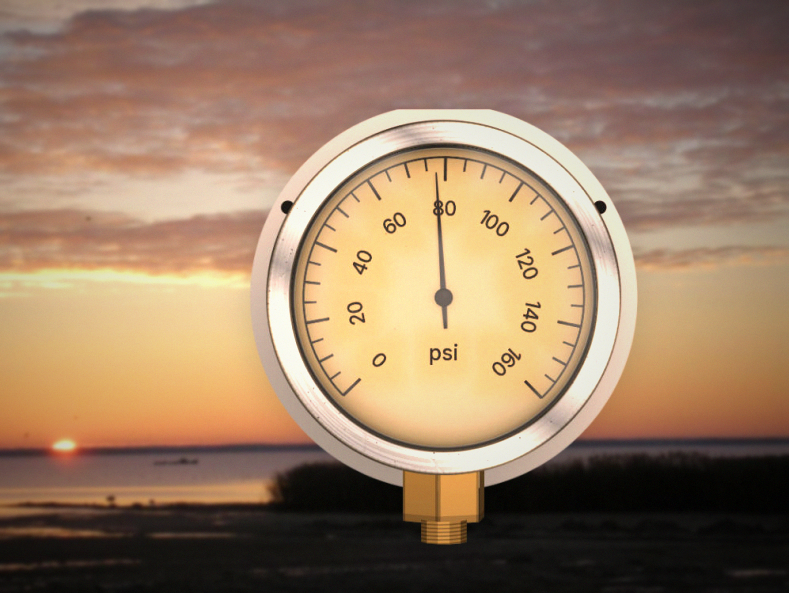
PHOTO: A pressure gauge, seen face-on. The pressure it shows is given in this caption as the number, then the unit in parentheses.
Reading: 77.5 (psi)
